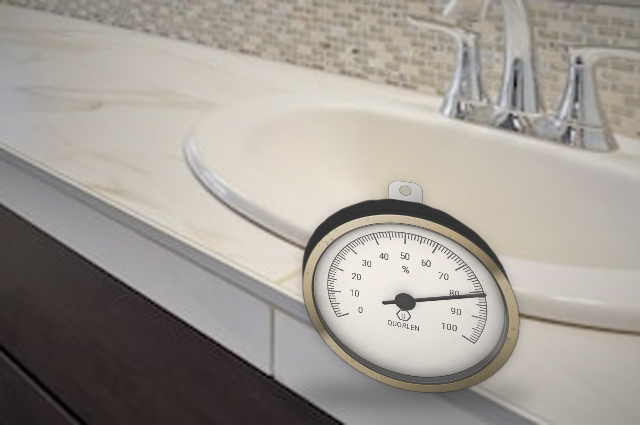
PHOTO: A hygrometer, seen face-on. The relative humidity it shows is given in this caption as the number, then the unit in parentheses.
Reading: 80 (%)
